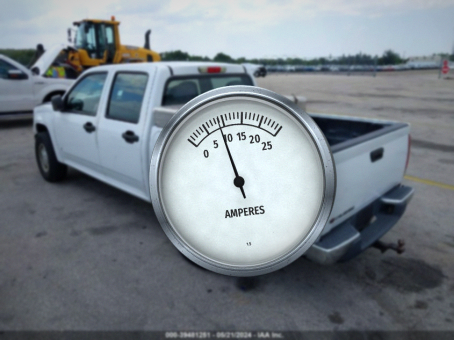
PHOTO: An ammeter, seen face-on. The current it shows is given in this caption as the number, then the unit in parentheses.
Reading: 9 (A)
